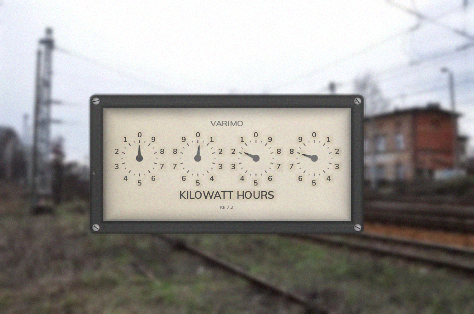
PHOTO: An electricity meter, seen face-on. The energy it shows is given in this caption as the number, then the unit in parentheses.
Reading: 18 (kWh)
